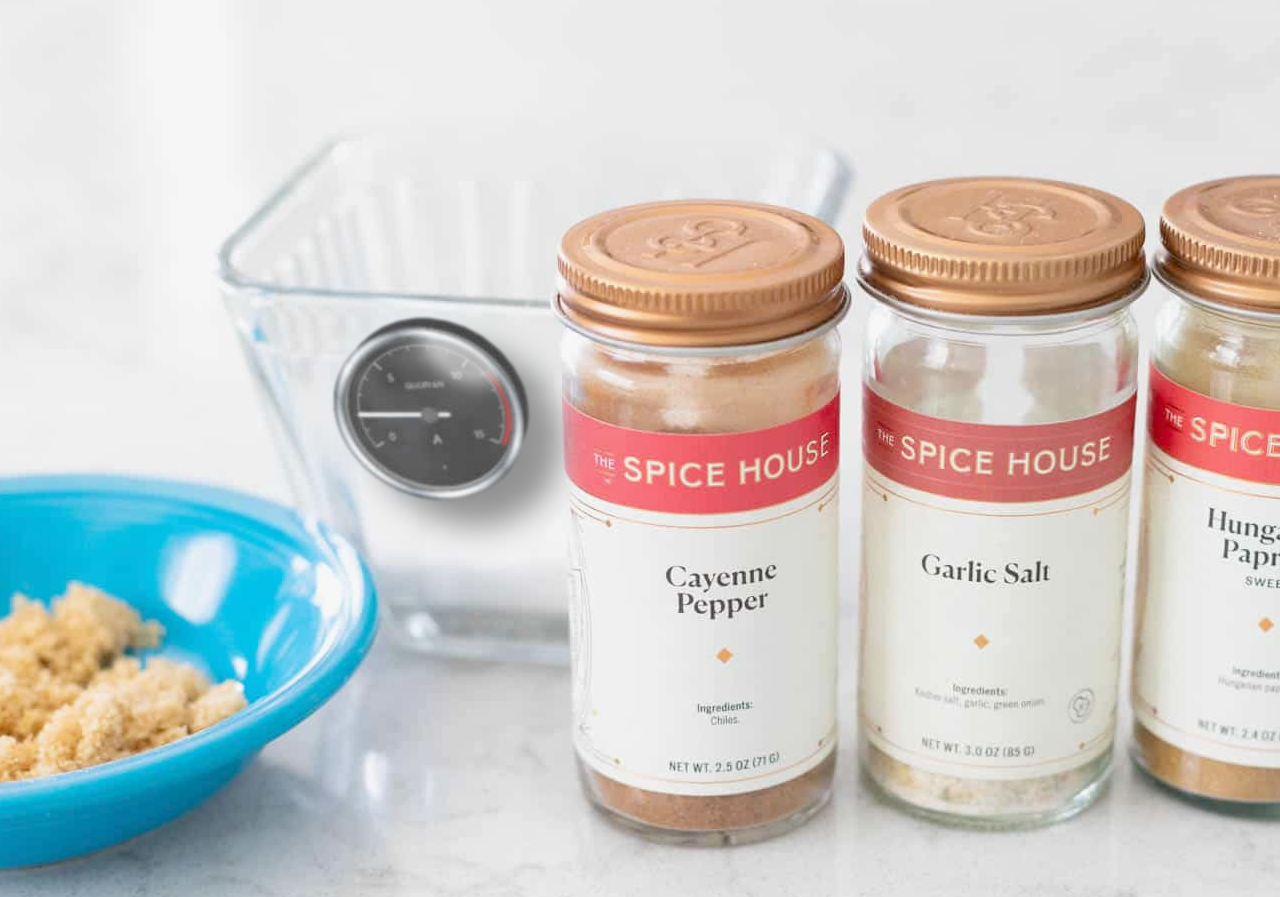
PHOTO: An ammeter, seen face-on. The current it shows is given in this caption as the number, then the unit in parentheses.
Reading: 2 (A)
